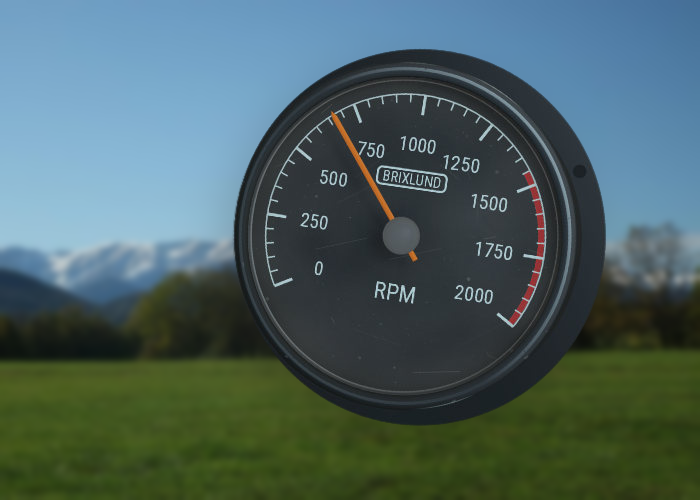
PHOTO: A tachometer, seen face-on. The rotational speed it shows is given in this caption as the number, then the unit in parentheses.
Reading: 675 (rpm)
